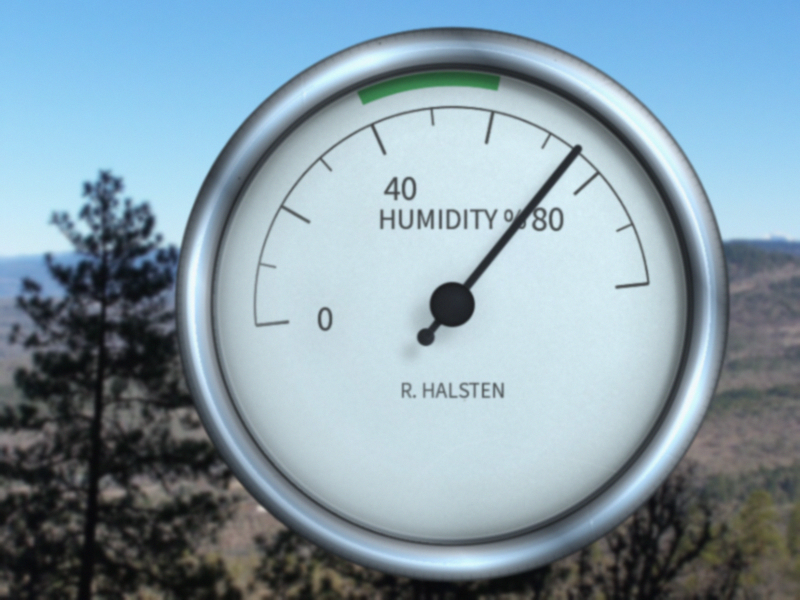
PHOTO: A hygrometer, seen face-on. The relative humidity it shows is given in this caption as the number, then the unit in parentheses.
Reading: 75 (%)
